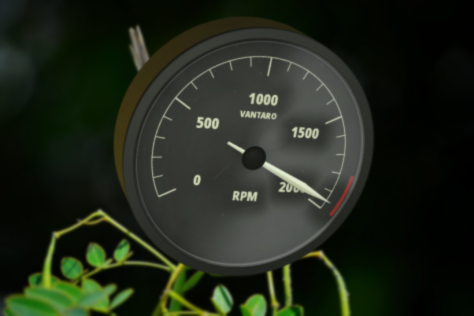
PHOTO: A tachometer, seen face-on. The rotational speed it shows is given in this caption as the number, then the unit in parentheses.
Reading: 1950 (rpm)
